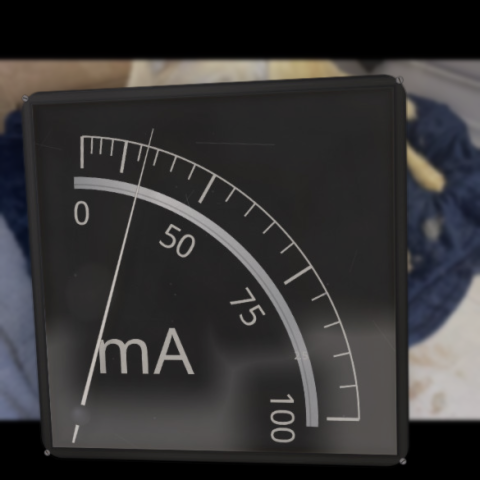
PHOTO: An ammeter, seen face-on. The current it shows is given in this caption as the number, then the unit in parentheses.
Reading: 32.5 (mA)
